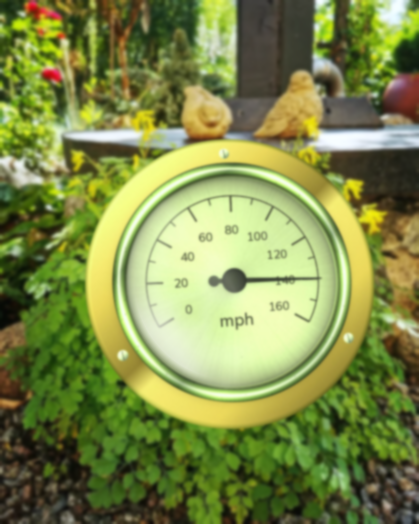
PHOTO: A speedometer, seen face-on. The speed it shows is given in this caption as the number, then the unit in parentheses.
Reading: 140 (mph)
